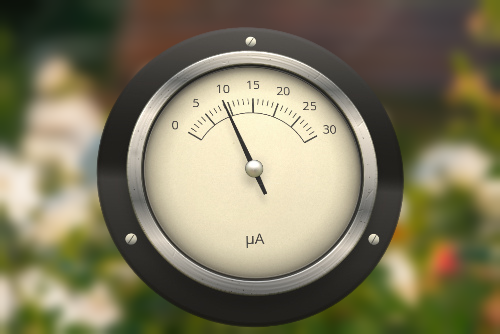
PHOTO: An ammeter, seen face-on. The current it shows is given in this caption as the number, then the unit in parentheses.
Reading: 9 (µA)
